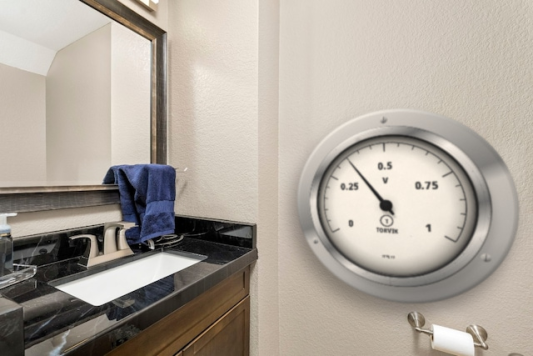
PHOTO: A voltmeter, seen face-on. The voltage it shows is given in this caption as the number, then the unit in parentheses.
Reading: 0.35 (V)
